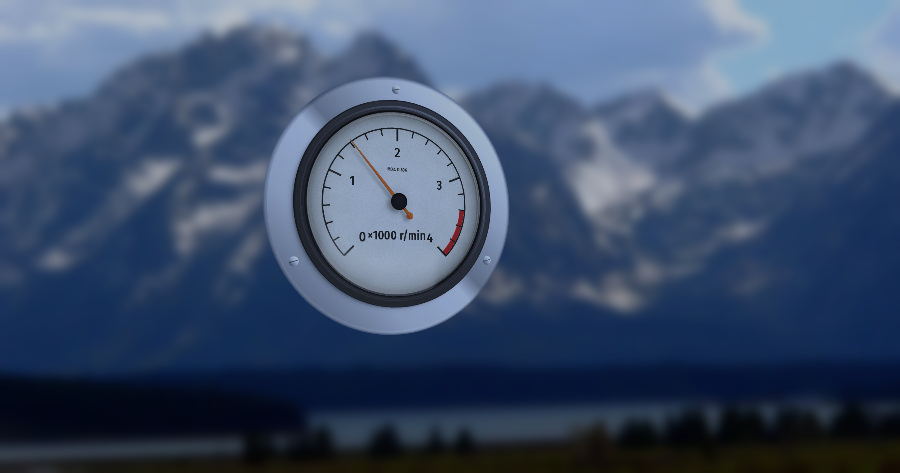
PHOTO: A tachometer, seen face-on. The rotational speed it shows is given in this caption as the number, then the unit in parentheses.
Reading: 1400 (rpm)
